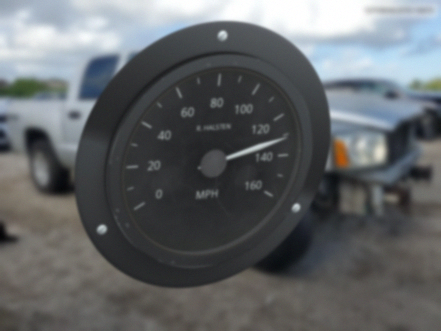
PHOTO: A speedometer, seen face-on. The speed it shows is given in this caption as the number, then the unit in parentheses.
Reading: 130 (mph)
